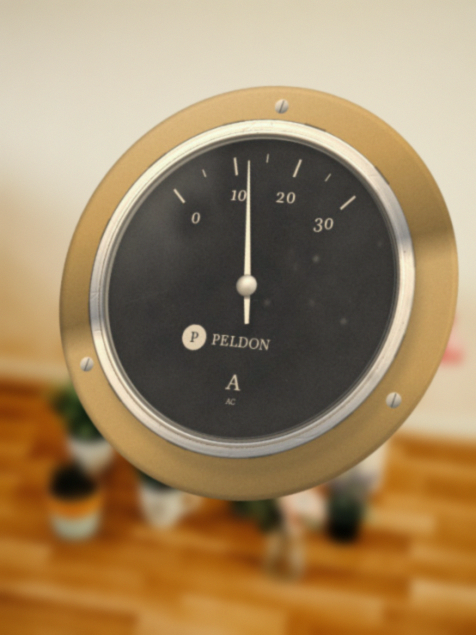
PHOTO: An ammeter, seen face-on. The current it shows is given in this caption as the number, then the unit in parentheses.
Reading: 12.5 (A)
